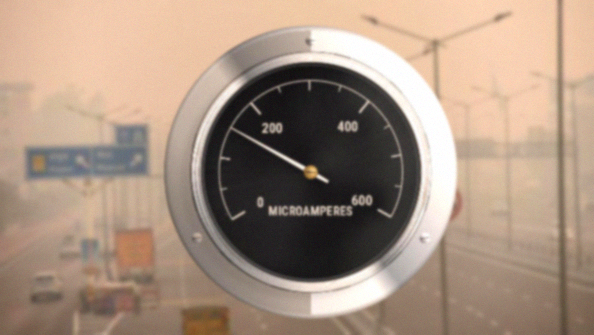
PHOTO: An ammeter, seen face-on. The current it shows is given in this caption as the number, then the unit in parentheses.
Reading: 150 (µA)
